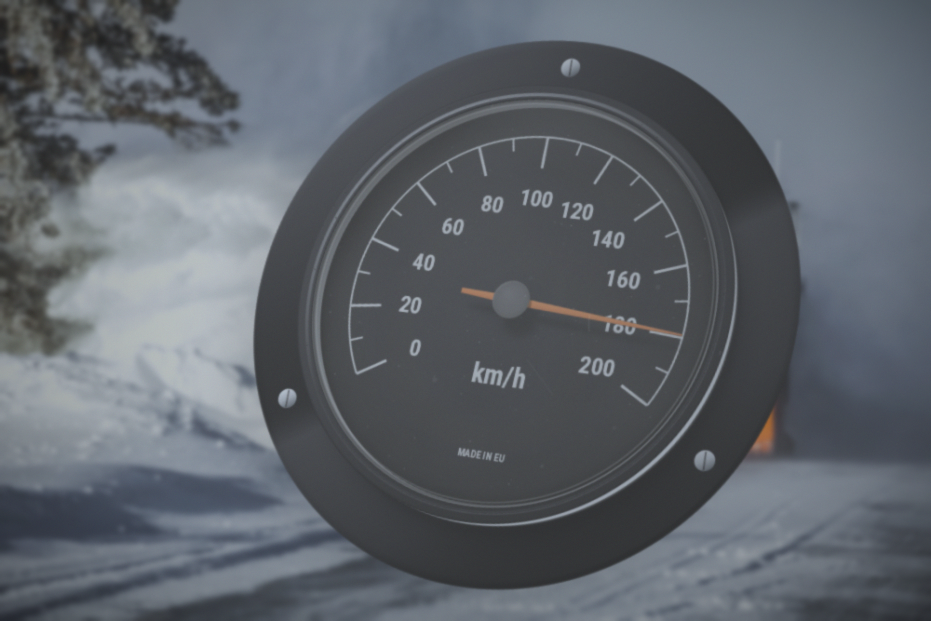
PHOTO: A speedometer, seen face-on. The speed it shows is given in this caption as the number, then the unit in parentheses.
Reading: 180 (km/h)
